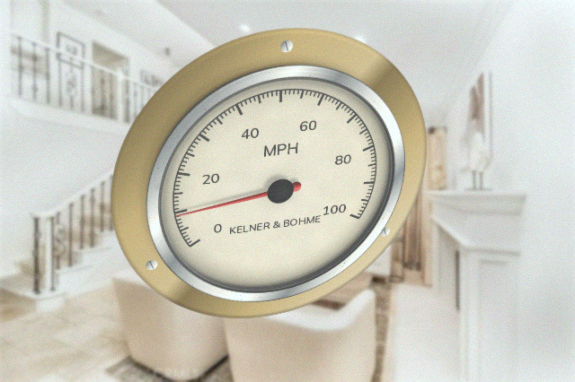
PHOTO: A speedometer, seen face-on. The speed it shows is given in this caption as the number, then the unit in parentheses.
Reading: 10 (mph)
